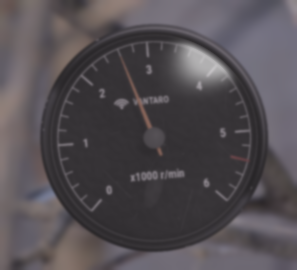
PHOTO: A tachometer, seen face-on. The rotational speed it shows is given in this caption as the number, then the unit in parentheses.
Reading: 2600 (rpm)
